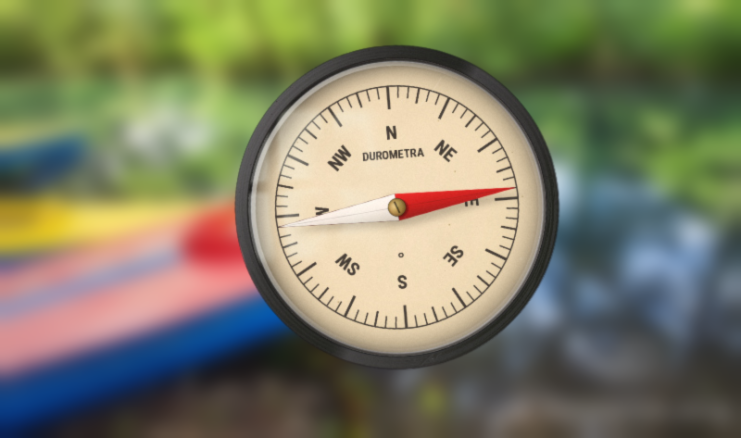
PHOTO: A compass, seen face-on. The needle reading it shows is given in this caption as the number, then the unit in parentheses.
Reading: 85 (°)
